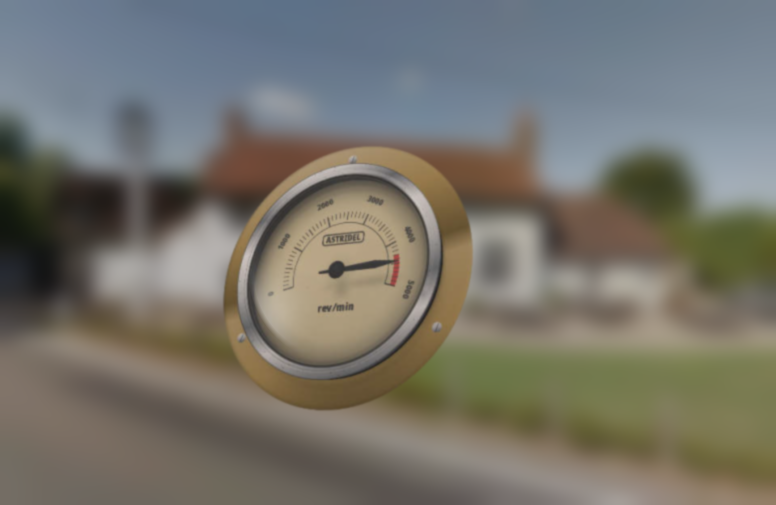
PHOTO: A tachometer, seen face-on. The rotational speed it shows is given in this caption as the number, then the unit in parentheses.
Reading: 4500 (rpm)
